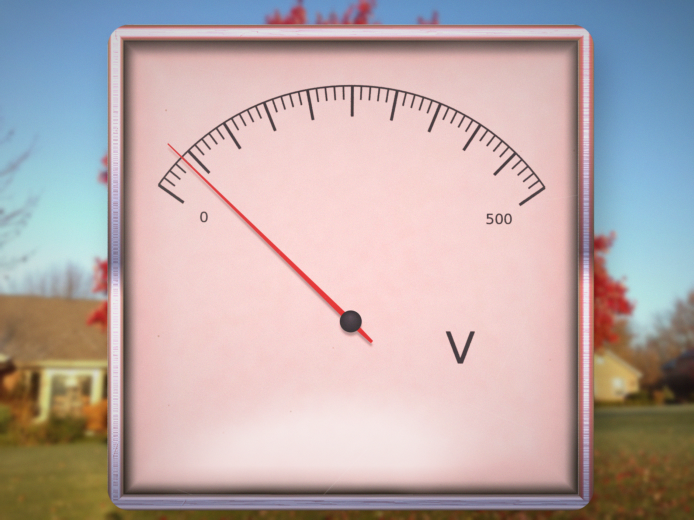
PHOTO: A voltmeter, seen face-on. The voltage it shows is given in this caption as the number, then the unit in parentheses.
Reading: 40 (V)
